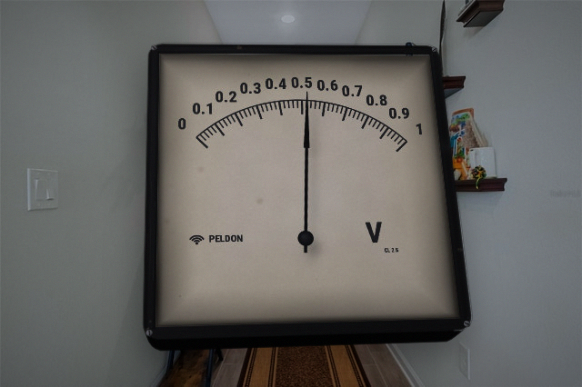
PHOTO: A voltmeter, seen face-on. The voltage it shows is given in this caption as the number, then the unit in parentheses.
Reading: 0.52 (V)
